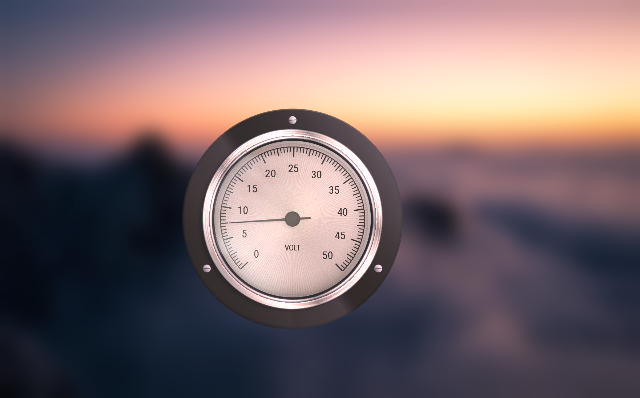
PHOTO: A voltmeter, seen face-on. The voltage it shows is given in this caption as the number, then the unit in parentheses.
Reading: 7.5 (V)
